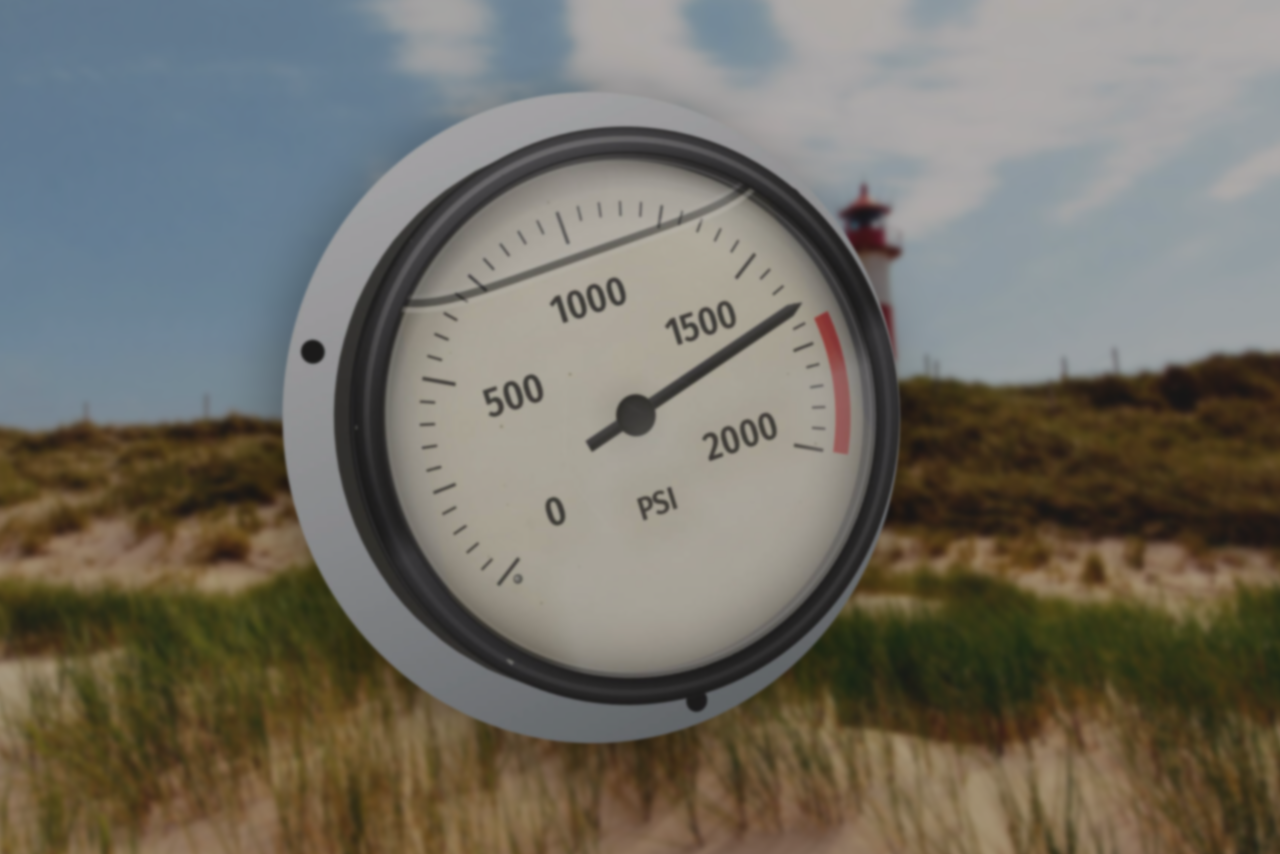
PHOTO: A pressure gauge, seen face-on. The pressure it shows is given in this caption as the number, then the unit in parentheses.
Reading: 1650 (psi)
